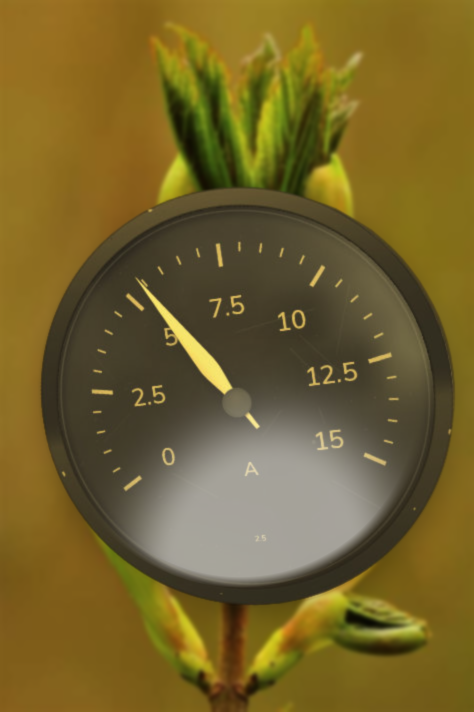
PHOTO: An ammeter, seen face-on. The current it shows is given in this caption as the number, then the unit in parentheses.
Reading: 5.5 (A)
